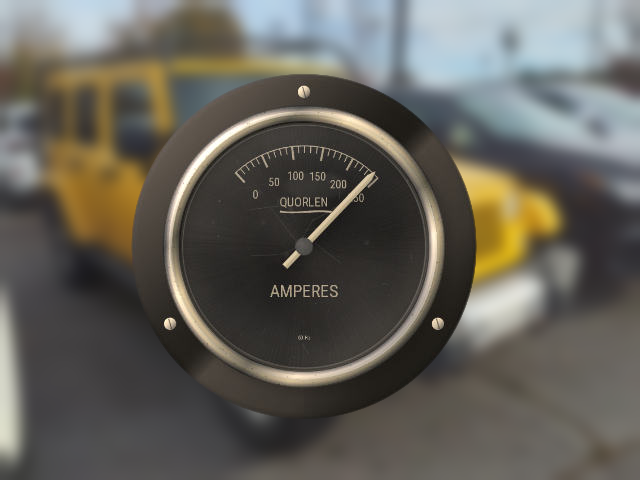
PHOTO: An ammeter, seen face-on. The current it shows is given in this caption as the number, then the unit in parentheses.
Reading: 240 (A)
